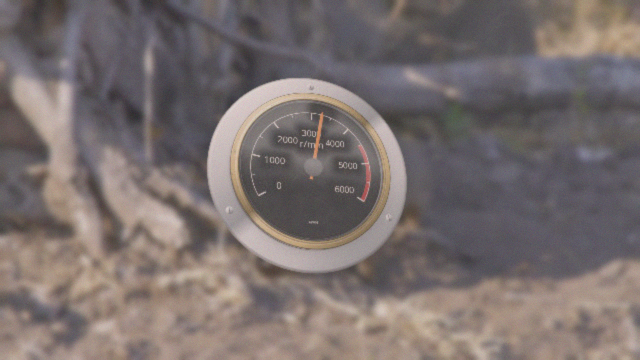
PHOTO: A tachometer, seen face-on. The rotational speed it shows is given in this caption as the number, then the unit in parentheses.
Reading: 3250 (rpm)
